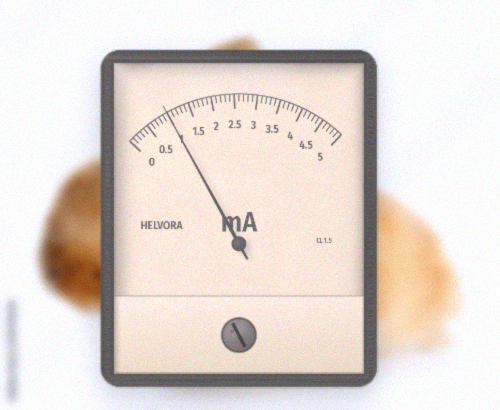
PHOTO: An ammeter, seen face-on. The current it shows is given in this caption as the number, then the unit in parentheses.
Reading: 1 (mA)
